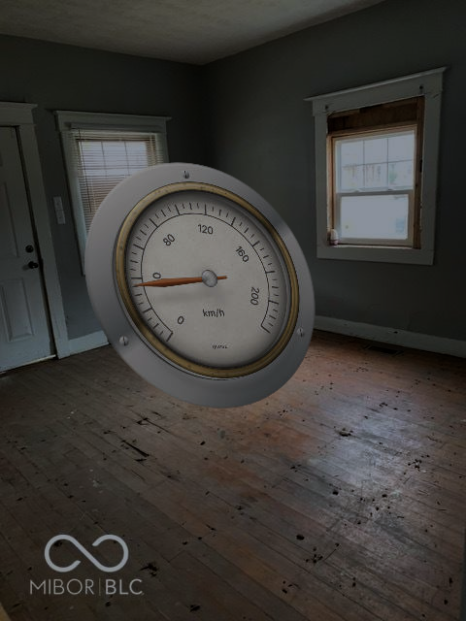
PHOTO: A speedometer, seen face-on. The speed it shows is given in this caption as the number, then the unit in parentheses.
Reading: 35 (km/h)
